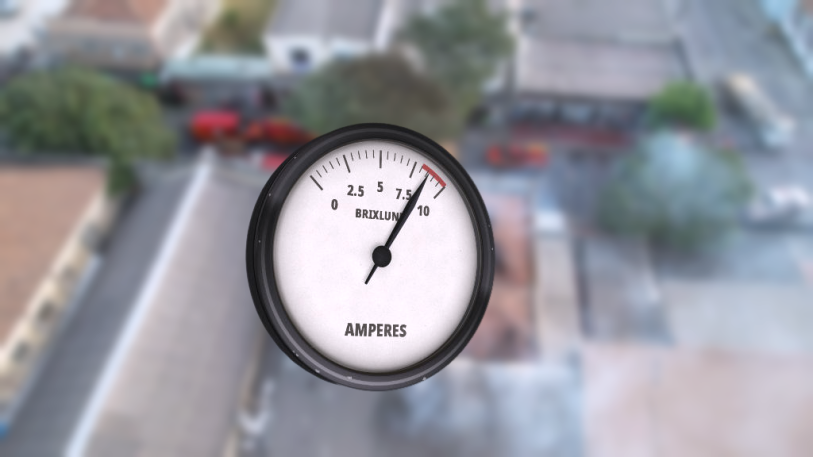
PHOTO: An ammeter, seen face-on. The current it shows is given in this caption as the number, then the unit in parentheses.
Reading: 8.5 (A)
